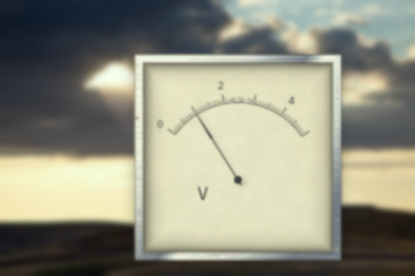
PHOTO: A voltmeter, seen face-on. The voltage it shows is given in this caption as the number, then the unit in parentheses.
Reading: 1 (V)
